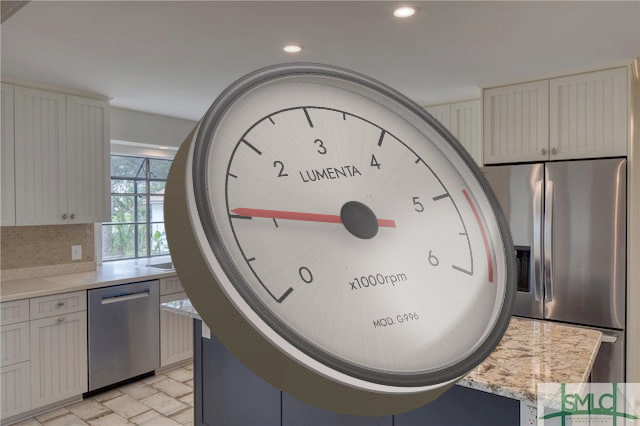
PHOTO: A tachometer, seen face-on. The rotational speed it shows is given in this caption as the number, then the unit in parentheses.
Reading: 1000 (rpm)
